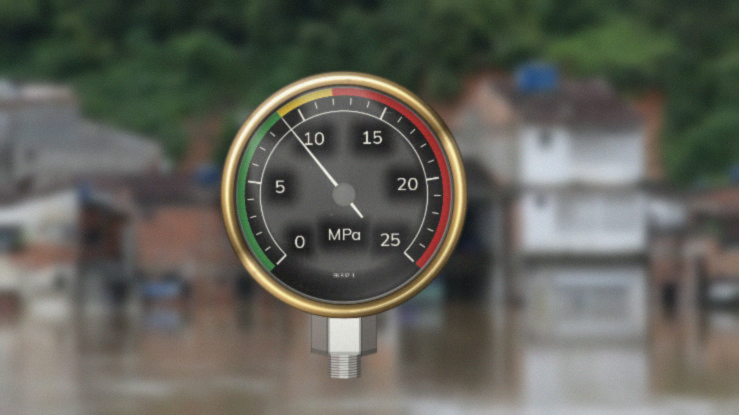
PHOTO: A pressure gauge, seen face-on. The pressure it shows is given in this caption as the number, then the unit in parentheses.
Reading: 9 (MPa)
